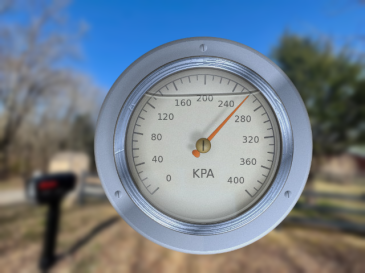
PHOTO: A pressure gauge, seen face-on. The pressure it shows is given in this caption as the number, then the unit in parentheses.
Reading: 260 (kPa)
